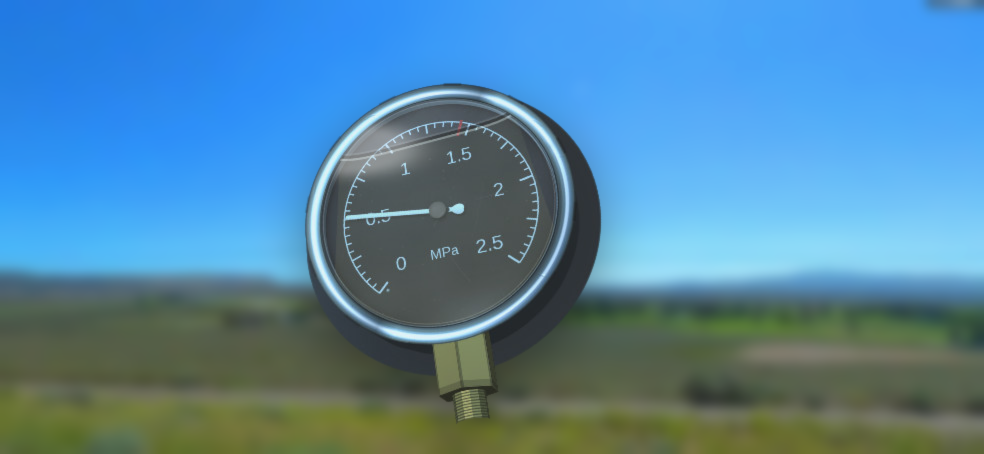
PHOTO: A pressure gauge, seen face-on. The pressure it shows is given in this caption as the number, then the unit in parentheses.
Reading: 0.5 (MPa)
